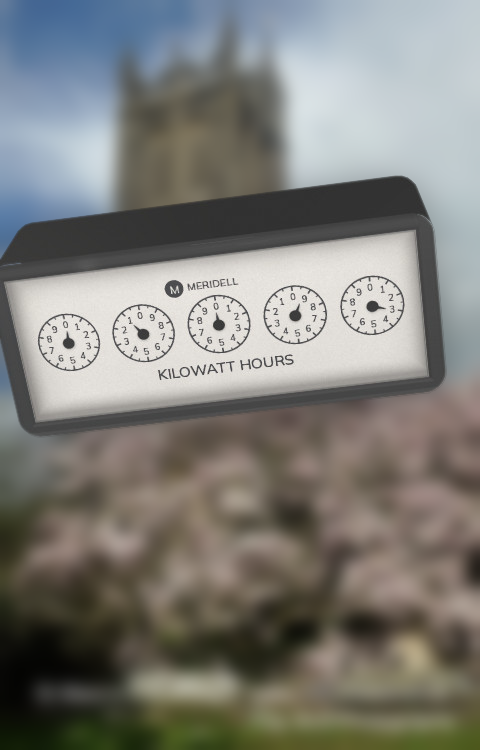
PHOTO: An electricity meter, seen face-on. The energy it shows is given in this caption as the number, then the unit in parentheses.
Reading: 993 (kWh)
